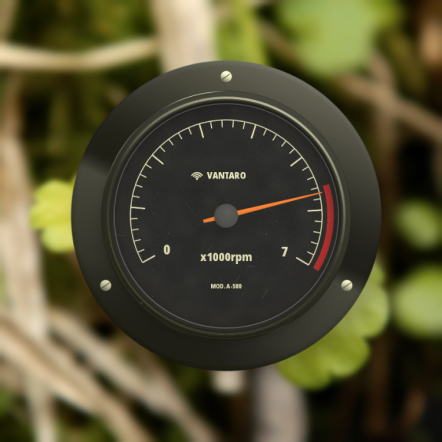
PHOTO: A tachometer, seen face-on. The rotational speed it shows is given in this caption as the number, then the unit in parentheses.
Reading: 5700 (rpm)
